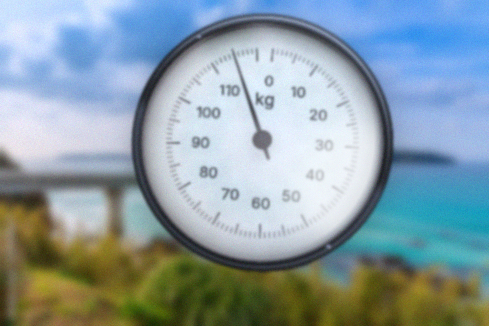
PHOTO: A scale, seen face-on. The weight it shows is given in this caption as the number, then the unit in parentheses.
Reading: 115 (kg)
